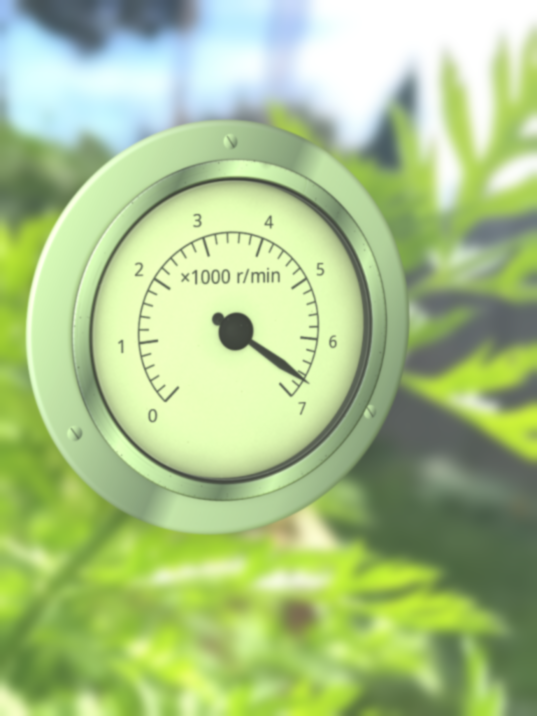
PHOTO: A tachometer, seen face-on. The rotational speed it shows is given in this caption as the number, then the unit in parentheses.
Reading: 6700 (rpm)
